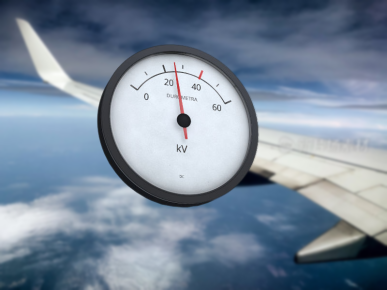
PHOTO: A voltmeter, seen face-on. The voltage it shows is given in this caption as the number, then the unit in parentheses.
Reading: 25 (kV)
